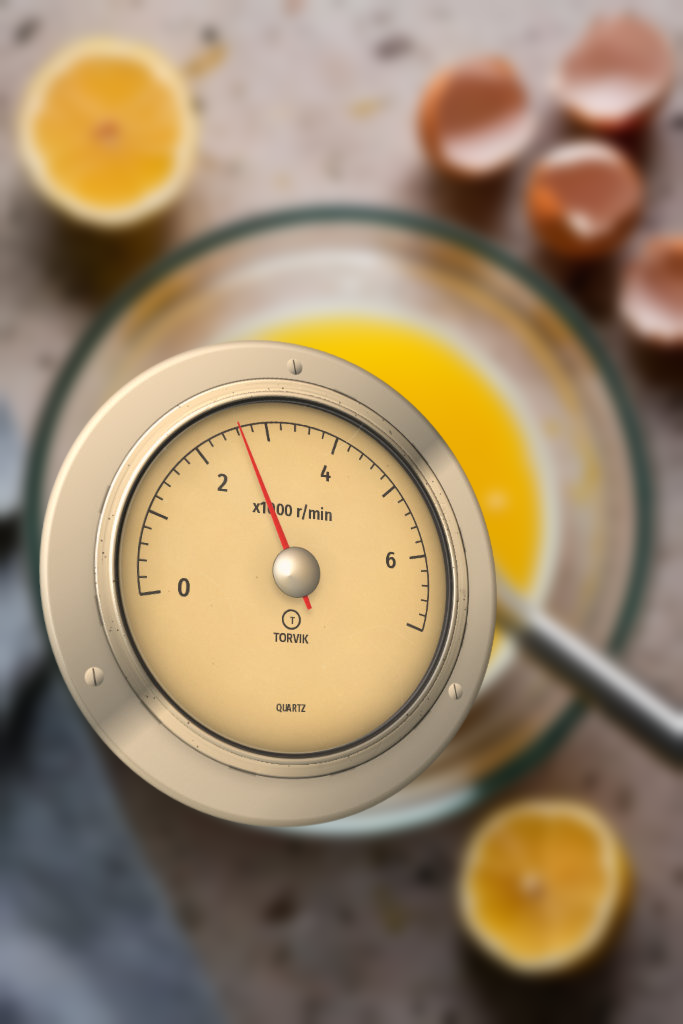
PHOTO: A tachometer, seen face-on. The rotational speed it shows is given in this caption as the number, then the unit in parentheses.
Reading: 2600 (rpm)
